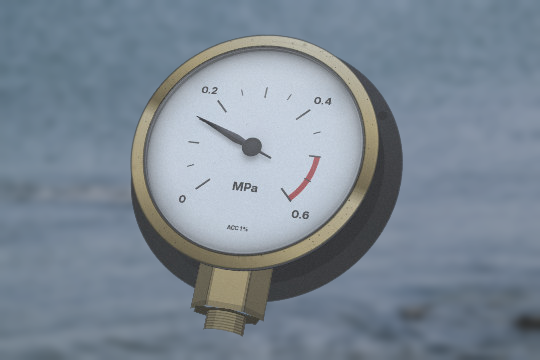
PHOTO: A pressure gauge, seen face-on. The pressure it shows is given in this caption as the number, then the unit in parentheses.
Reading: 0.15 (MPa)
